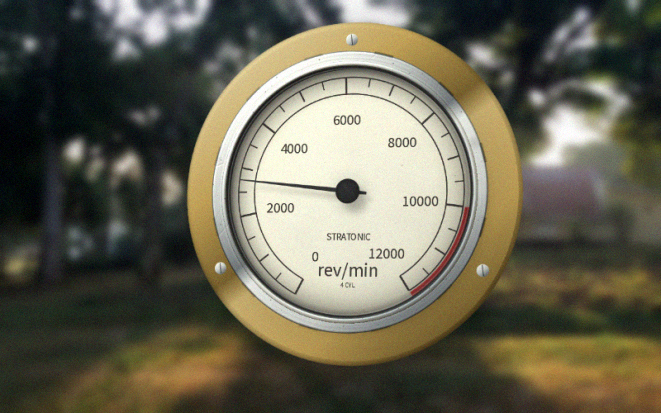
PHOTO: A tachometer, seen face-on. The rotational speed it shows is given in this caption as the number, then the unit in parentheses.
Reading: 2750 (rpm)
